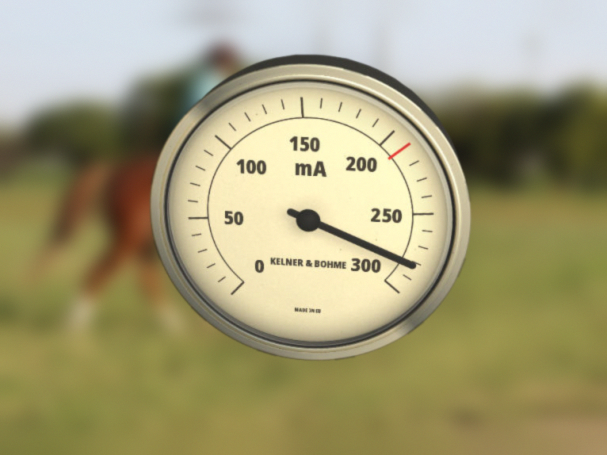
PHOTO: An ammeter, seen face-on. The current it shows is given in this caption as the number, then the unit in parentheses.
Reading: 280 (mA)
